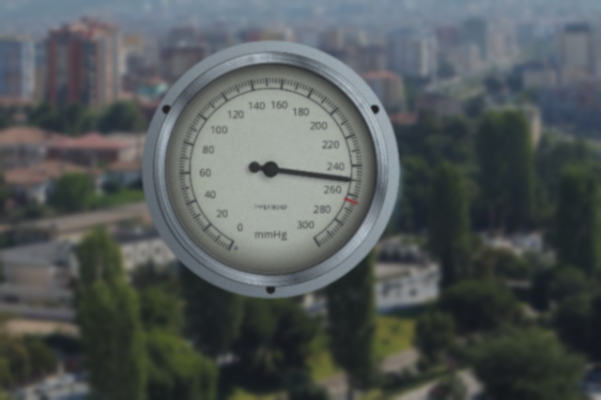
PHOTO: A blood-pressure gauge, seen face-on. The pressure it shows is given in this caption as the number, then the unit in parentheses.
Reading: 250 (mmHg)
